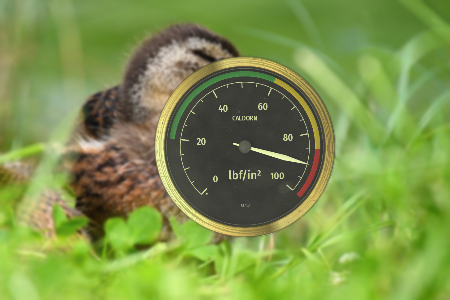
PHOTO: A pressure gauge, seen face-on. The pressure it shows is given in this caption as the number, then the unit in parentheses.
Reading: 90 (psi)
